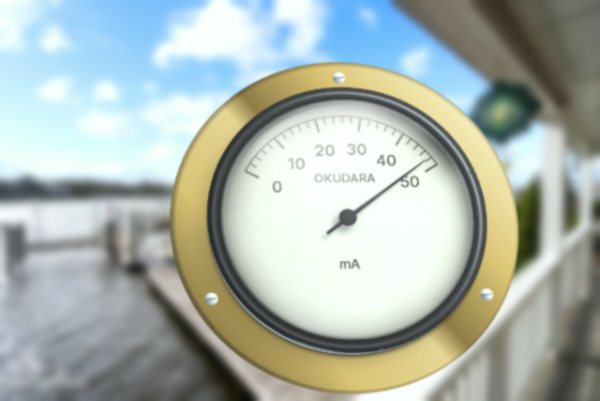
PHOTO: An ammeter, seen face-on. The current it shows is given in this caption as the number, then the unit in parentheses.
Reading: 48 (mA)
